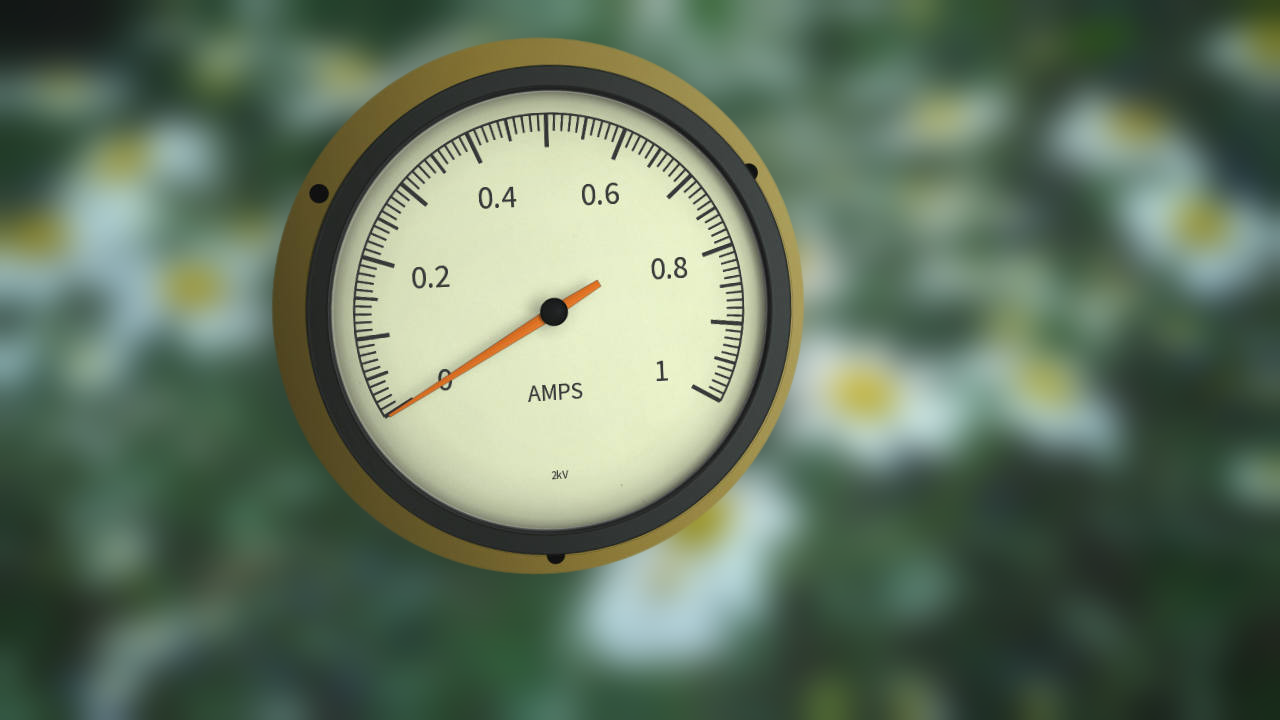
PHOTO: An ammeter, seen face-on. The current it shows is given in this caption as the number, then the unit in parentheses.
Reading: 0 (A)
